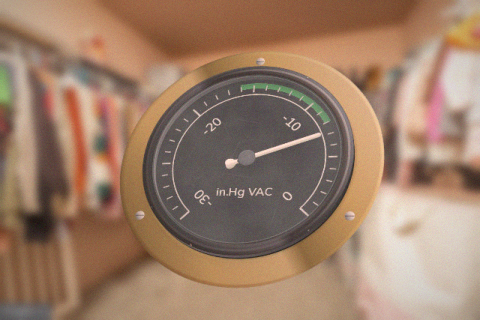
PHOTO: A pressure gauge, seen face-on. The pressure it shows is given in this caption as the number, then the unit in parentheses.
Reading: -7 (inHg)
